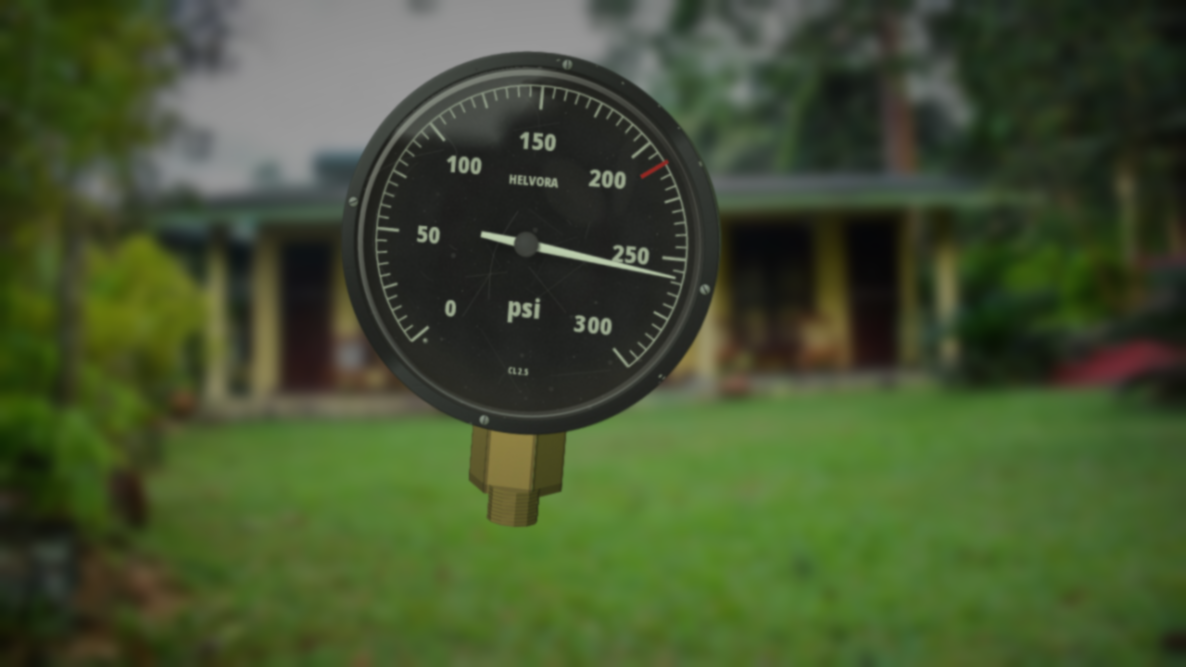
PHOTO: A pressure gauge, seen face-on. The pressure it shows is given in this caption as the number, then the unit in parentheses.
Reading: 257.5 (psi)
